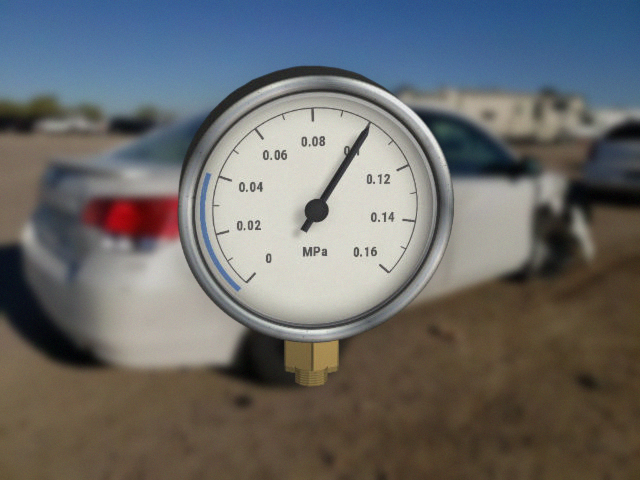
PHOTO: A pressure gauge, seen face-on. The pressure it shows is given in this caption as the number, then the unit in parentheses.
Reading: 0.1 (MPa)
